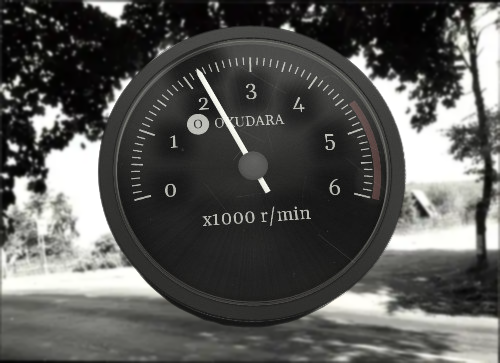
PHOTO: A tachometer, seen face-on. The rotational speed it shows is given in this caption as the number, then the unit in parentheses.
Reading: 2200 (rpm)
